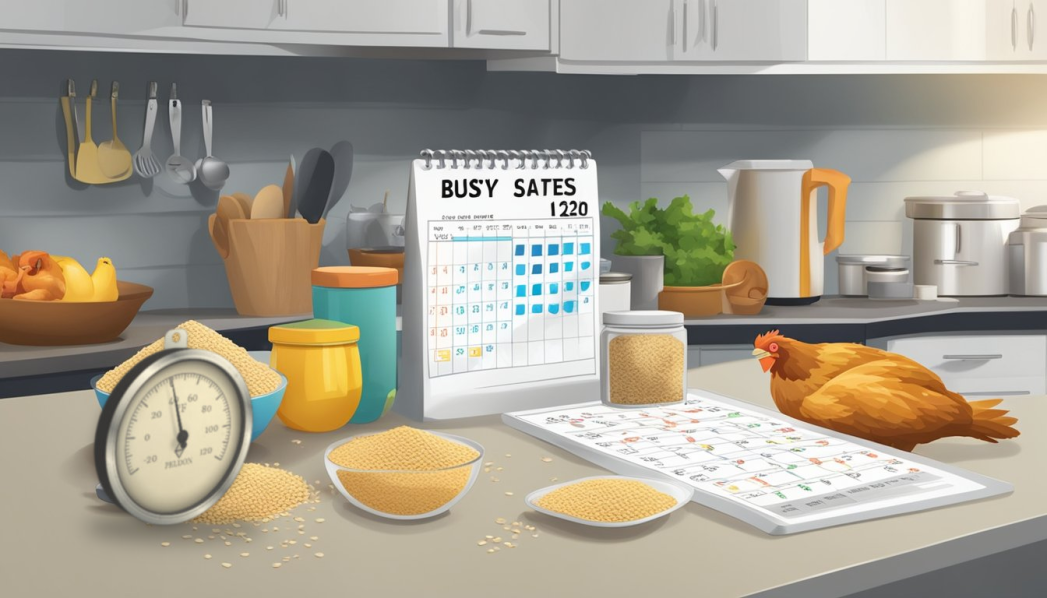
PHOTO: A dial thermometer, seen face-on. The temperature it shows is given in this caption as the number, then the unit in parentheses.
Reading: 40 (°F)
